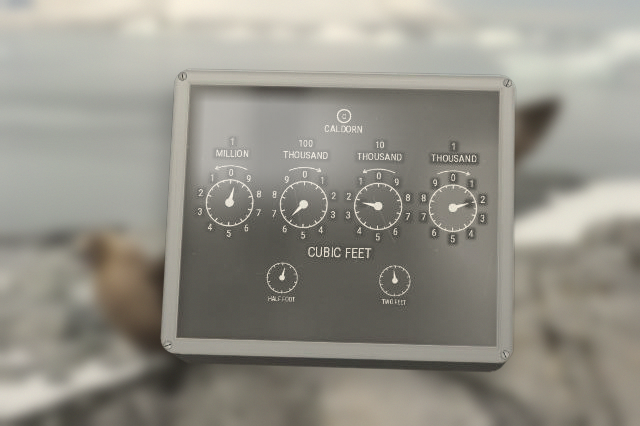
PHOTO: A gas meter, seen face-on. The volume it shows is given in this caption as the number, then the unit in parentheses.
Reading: 962200 (ft³)
